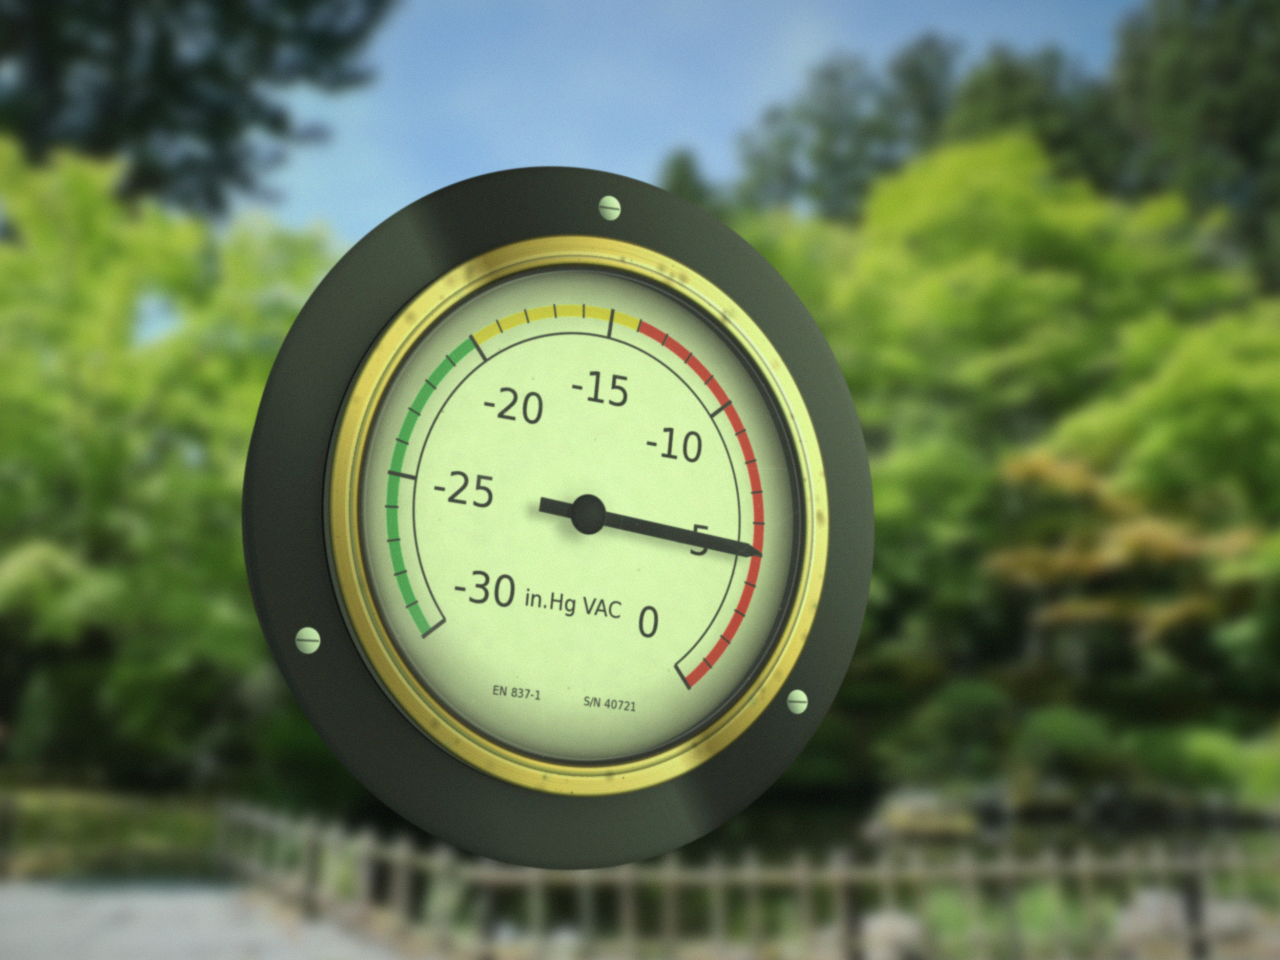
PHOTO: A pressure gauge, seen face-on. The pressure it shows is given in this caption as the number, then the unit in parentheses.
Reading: -5 (inHg)
